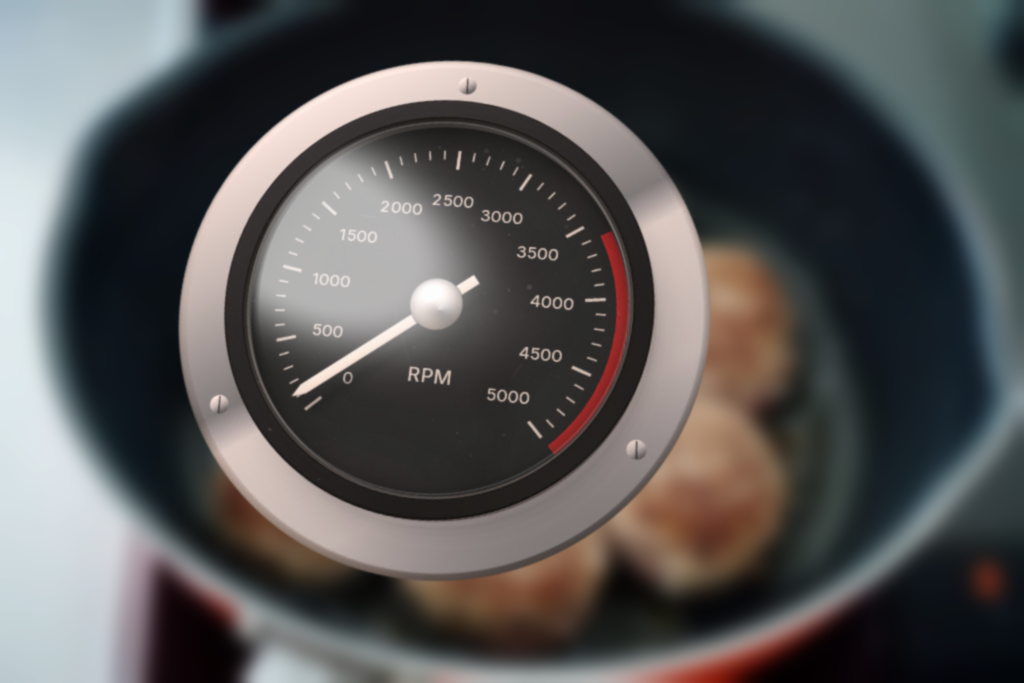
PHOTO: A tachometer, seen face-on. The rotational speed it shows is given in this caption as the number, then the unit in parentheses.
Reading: 100 (rpm)
